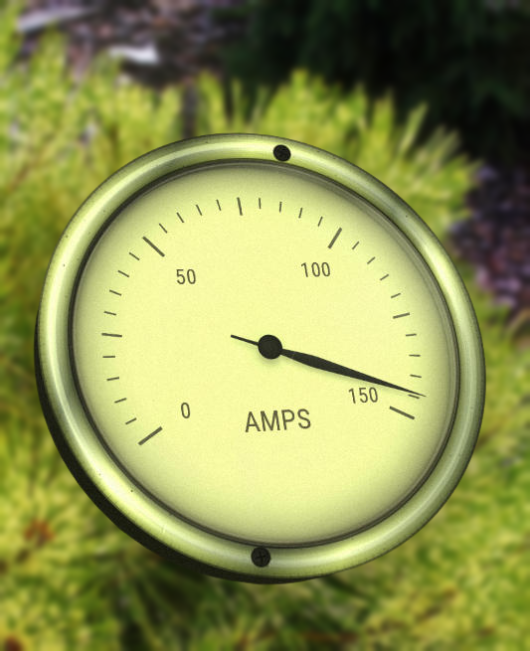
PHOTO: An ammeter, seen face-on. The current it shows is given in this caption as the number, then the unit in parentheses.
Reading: 145 (A)
